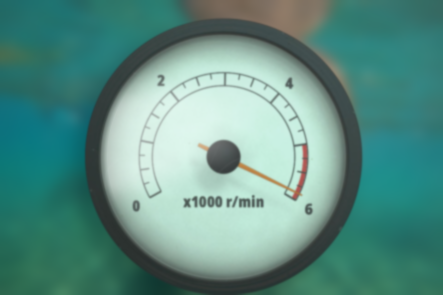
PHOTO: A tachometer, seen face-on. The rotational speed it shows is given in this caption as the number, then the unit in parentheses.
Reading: 5875 (rpm)
